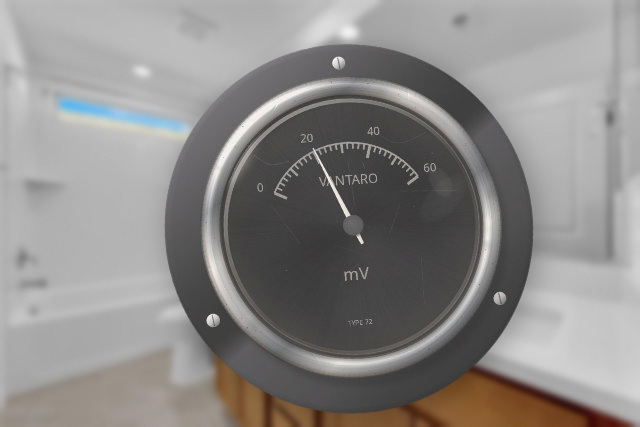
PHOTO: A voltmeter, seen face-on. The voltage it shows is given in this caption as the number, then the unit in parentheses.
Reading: 20 (mV)
